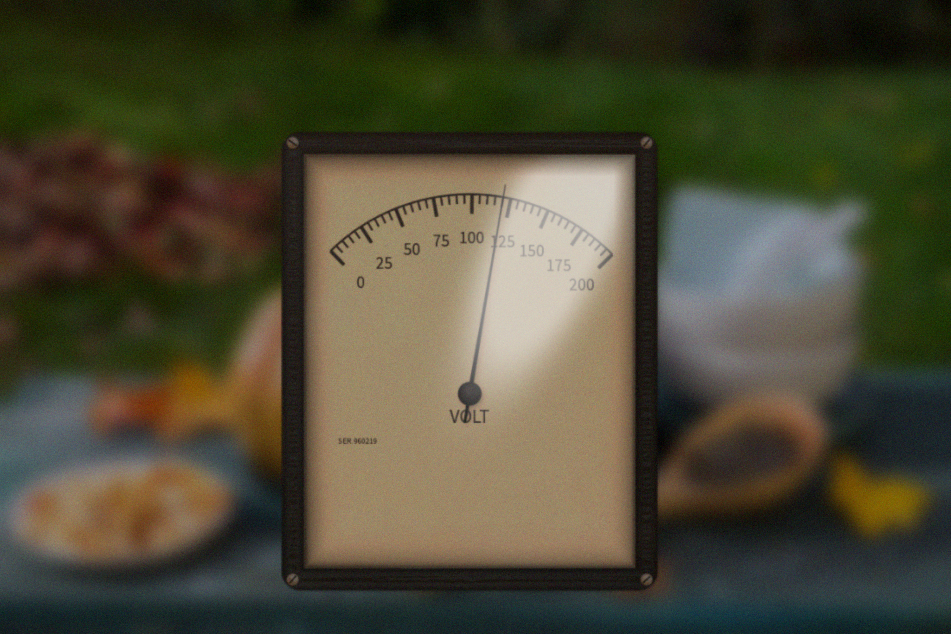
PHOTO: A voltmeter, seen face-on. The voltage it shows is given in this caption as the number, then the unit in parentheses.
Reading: 120 (V)
